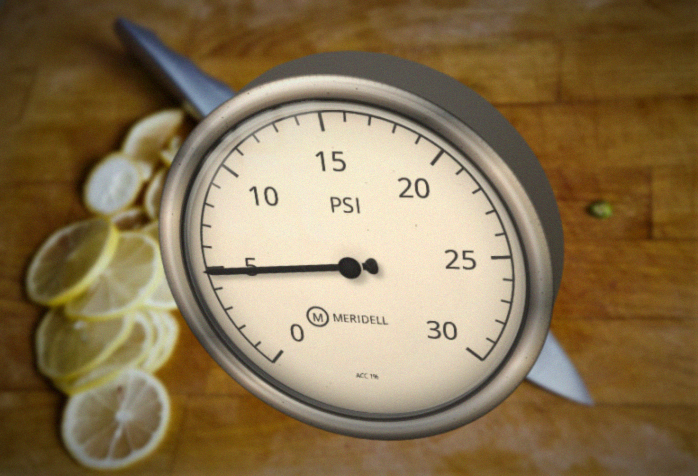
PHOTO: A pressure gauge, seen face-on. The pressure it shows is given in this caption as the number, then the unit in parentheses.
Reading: 5 (psi)
